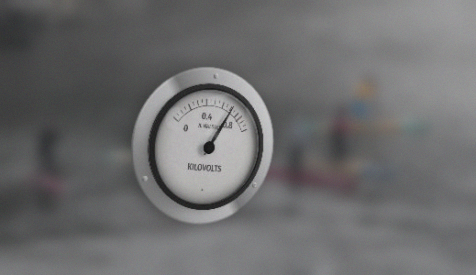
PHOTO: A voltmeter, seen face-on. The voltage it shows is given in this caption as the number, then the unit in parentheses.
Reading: 0.7 (kV)
